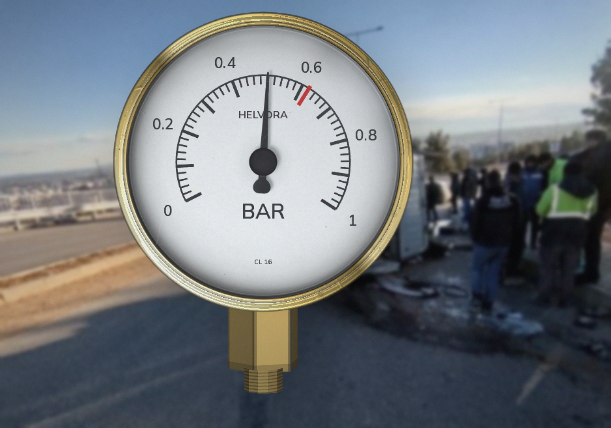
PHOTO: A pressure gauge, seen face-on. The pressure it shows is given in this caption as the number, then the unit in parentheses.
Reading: 0.5 (bar)
